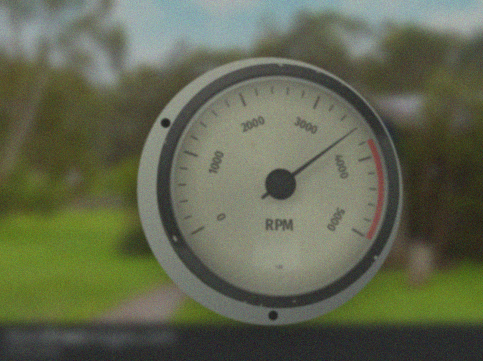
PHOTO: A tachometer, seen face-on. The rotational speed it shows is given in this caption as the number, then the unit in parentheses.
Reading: 3600 (rpm)
